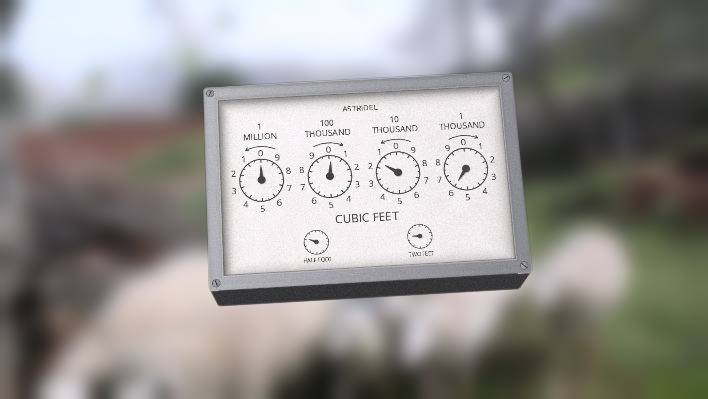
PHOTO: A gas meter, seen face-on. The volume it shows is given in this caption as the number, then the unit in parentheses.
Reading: 1600 (ft³)
